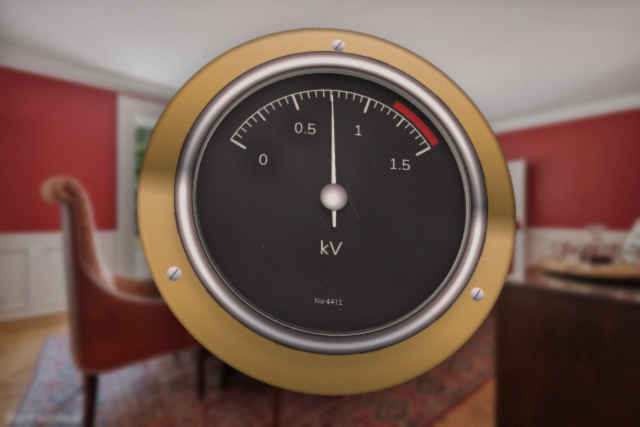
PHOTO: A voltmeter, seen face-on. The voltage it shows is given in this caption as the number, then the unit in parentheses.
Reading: 0.75 (kV)
